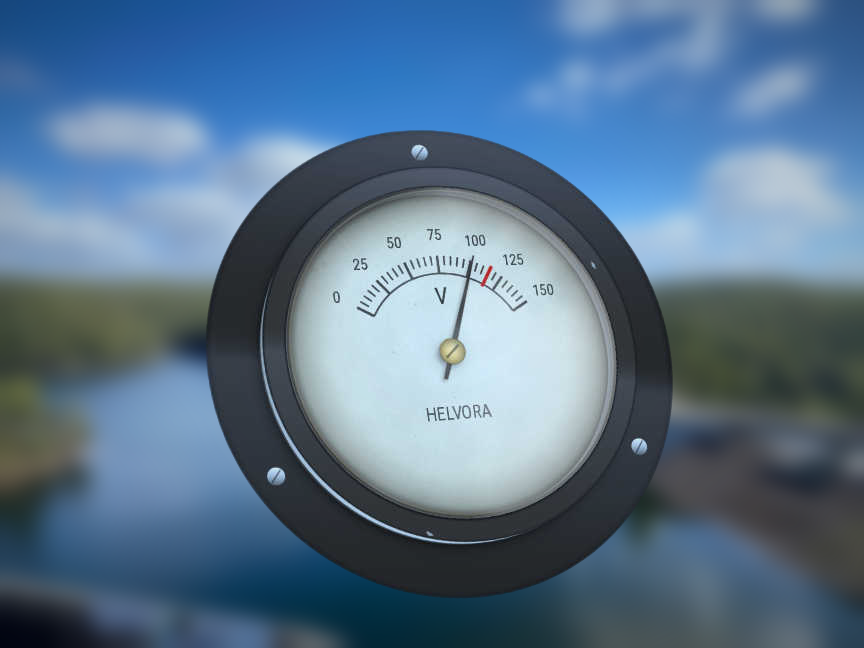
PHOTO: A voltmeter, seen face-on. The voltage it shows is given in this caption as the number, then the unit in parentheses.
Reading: 100 (V)
